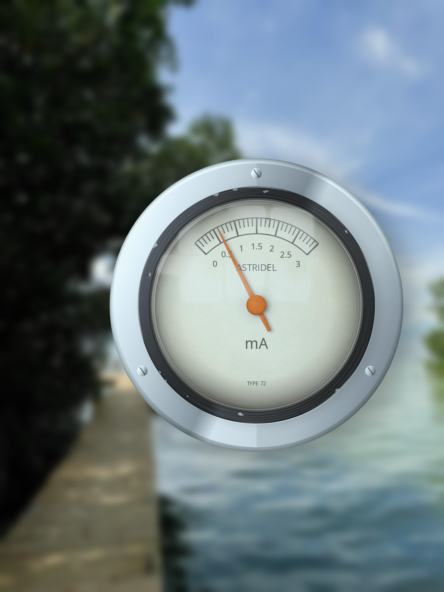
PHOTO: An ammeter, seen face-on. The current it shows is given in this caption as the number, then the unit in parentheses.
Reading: 0.6 (mA)
